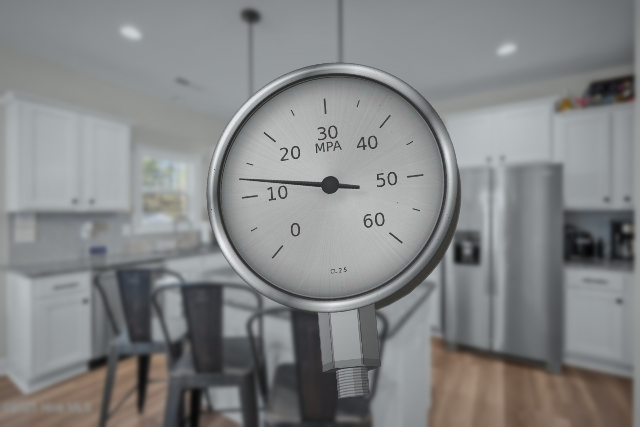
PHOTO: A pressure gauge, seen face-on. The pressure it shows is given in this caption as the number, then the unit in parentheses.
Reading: 12.5 (MPa)
